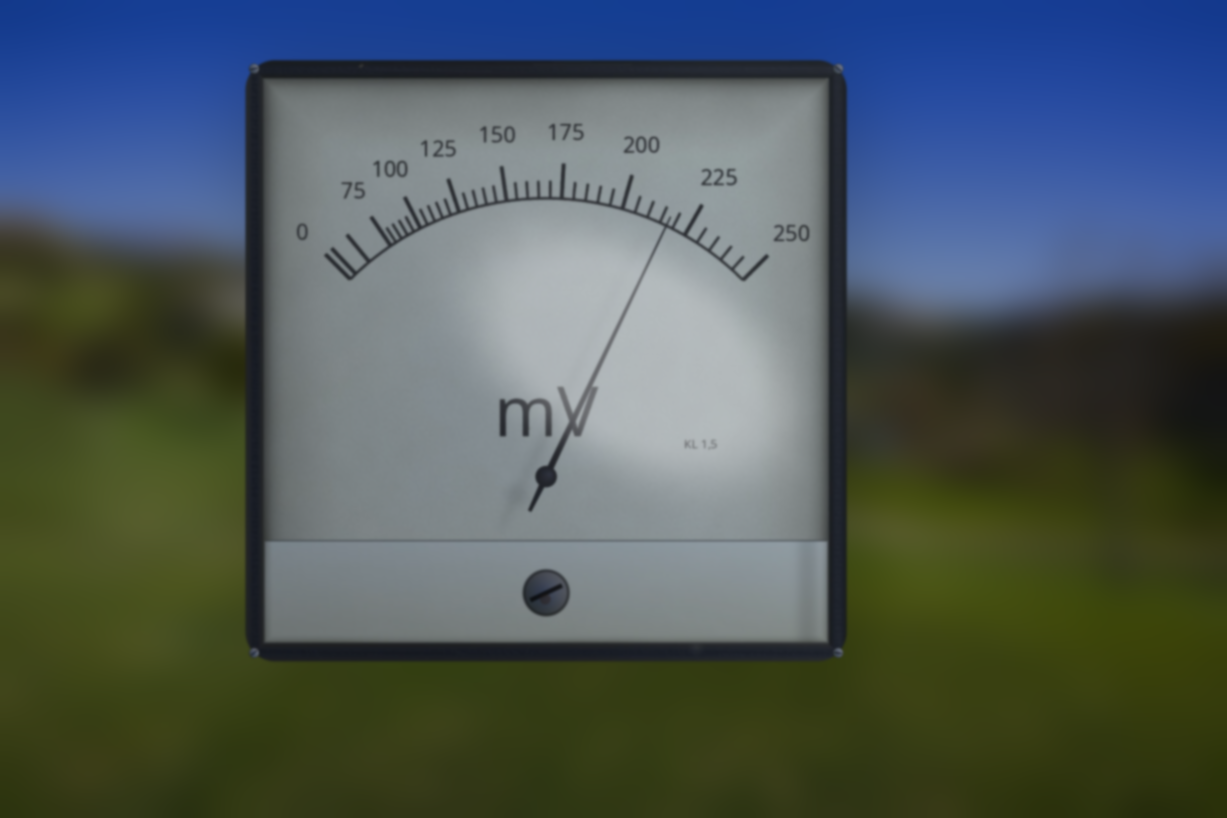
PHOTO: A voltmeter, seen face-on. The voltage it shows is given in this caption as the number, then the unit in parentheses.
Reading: 217.5 (mV)
